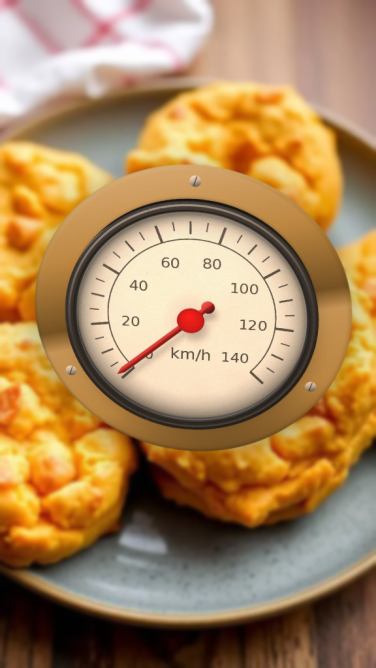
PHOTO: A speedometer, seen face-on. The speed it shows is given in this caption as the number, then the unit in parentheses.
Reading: 2.5 (km/h)
